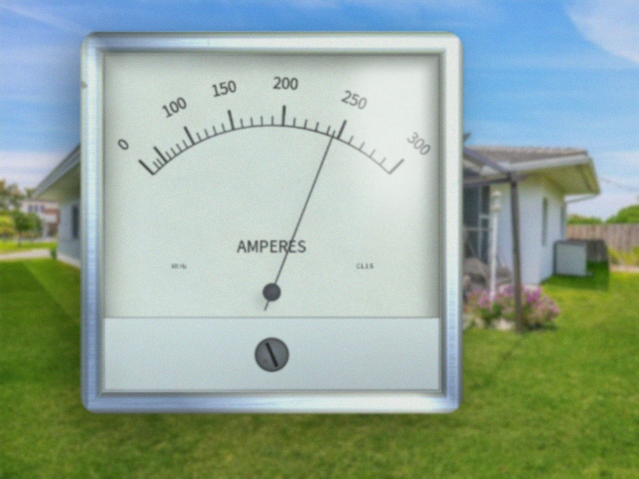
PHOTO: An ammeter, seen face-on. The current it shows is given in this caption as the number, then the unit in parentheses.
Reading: 245 (A)
